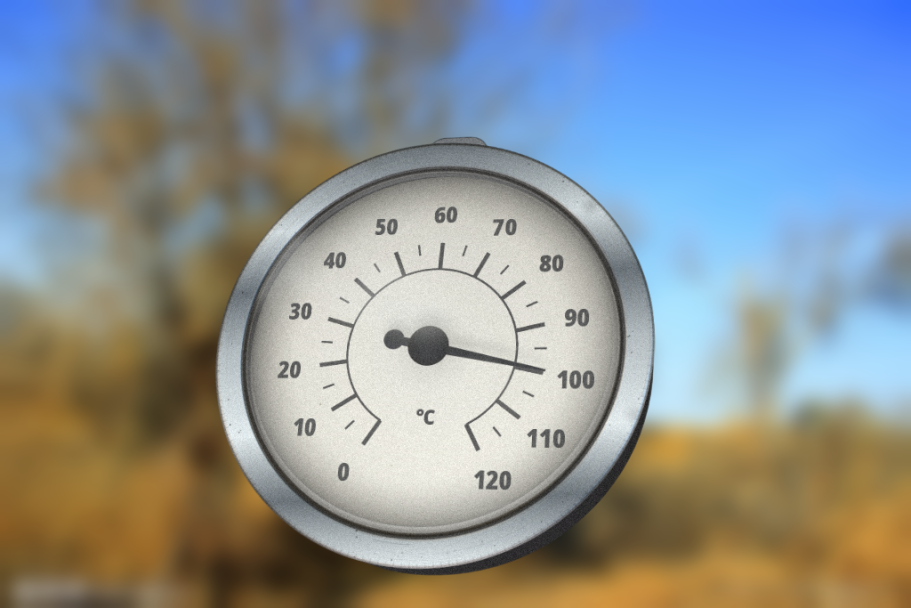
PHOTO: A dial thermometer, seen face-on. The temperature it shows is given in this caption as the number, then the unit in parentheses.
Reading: 100 (°C)
